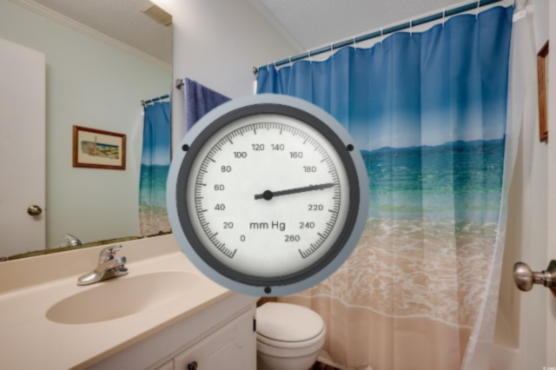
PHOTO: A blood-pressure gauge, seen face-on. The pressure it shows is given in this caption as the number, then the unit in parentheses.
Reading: 200 (mmHg)
